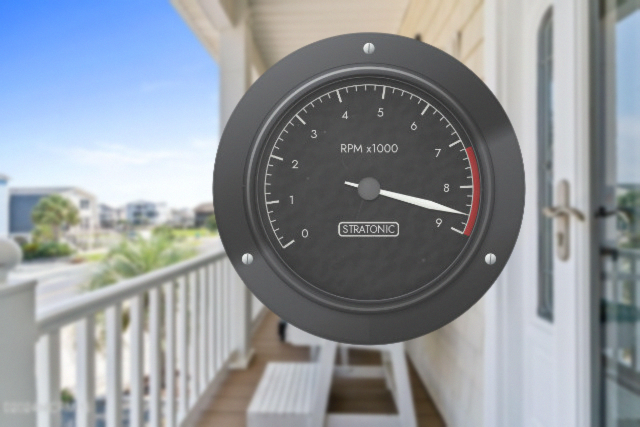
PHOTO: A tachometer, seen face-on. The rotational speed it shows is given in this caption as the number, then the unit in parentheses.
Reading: 8600 (rpm)
